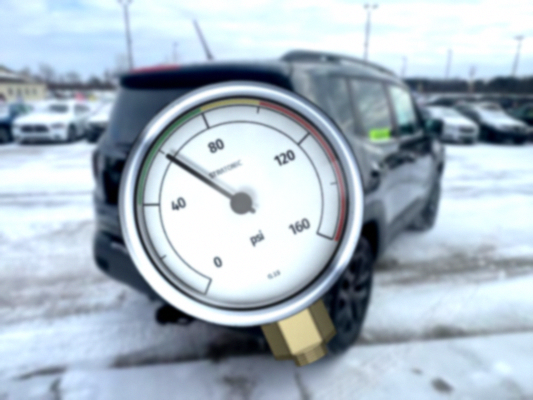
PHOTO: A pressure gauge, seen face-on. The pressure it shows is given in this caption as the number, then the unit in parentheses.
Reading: 60 (psi)
